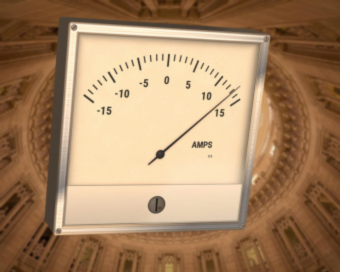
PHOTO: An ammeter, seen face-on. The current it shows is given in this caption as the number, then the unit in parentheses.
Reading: 13 (A)
